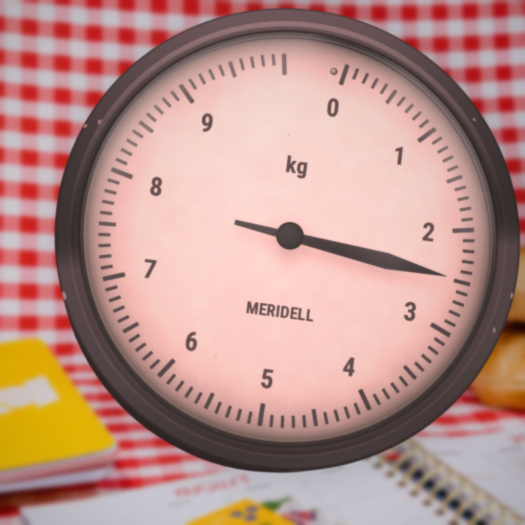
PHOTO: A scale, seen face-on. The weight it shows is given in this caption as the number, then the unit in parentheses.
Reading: 2.5 (kg)
